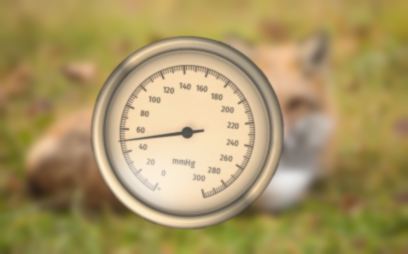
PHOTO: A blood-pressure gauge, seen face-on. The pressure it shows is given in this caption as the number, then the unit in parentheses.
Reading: 50 (mmHg)
